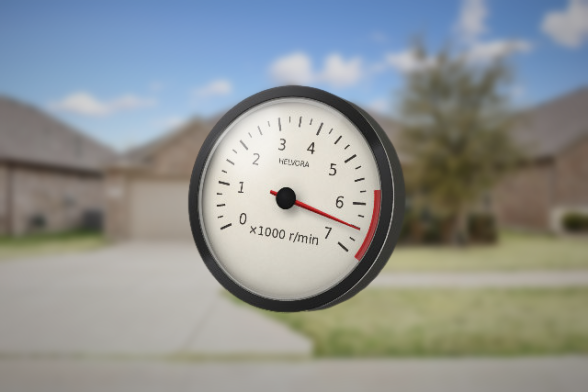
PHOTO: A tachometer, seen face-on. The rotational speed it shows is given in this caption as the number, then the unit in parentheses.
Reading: 6500 (rpm)
